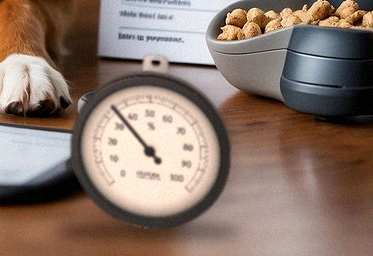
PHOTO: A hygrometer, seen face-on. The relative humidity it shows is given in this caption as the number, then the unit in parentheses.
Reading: 35 (%)
